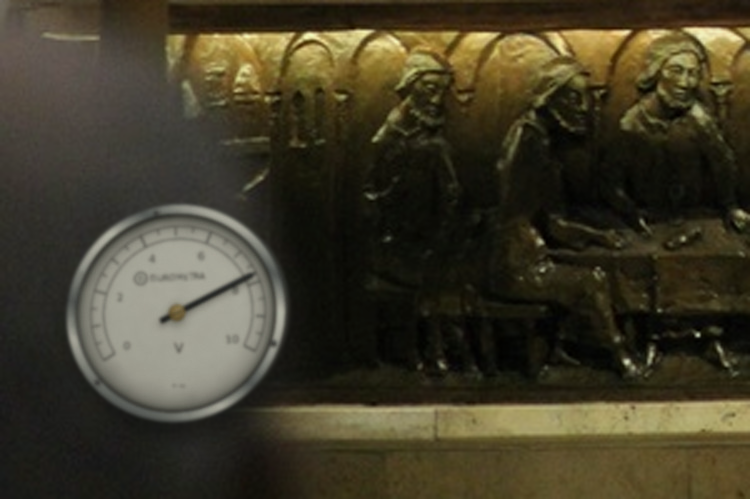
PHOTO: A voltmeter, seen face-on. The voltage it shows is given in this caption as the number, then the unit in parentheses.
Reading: 7.75 (V)
